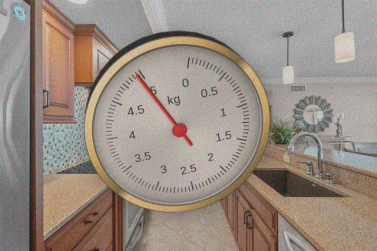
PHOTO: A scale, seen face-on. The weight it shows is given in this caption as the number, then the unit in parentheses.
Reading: 4.95 (kg)
